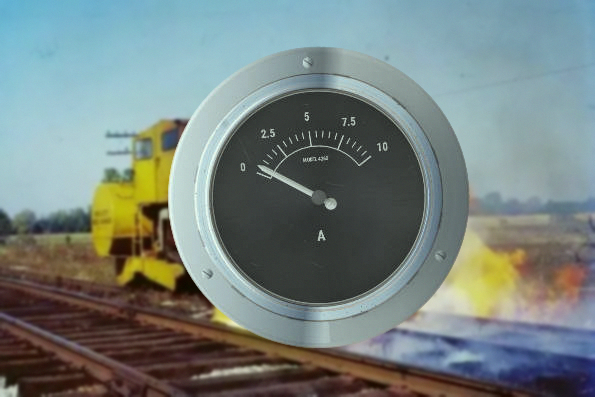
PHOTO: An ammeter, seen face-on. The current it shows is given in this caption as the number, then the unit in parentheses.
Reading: 0.5 (A)
